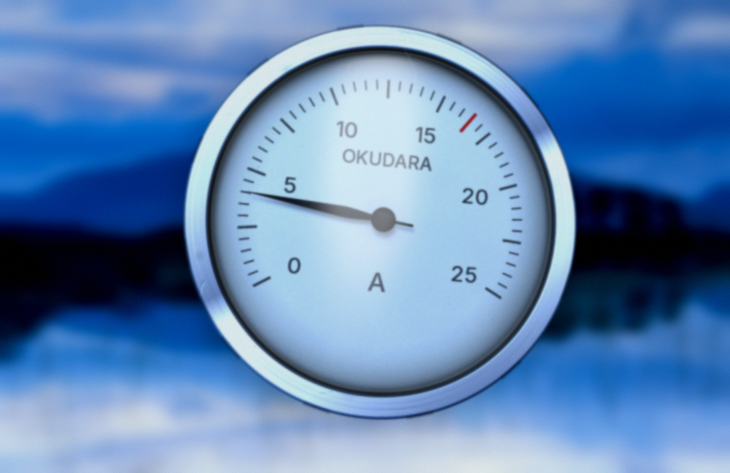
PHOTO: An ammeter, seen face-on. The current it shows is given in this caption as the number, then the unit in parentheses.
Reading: 4 (A)
